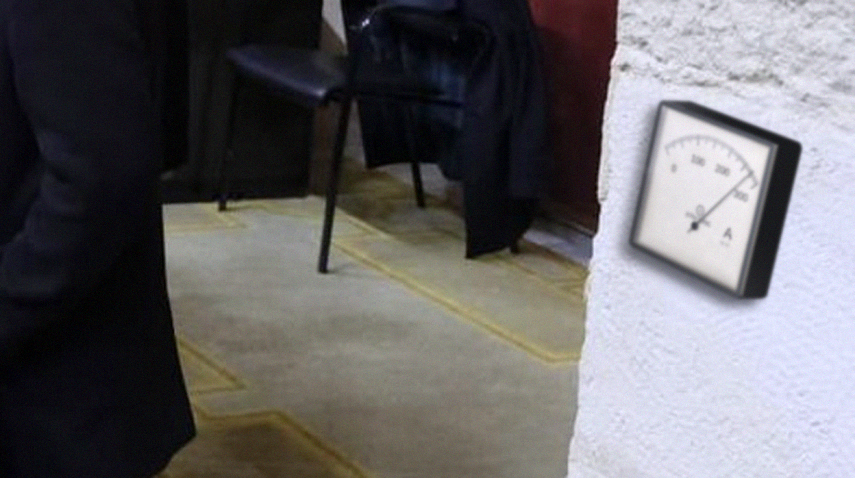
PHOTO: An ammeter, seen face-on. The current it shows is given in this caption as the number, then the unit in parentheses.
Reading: 275 (A)
